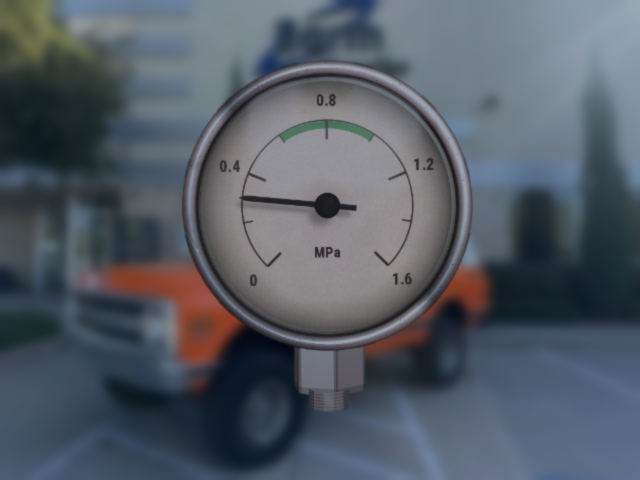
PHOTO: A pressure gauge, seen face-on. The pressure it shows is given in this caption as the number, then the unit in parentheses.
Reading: 0.3 (MPa)
